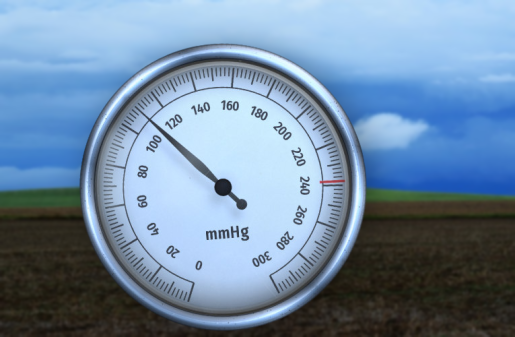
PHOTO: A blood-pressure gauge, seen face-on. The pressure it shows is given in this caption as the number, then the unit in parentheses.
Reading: 110 (mmHg)
